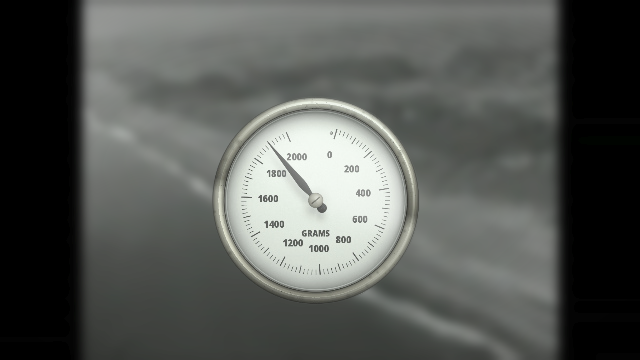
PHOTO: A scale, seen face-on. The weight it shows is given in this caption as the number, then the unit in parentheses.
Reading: 1900 (g)
